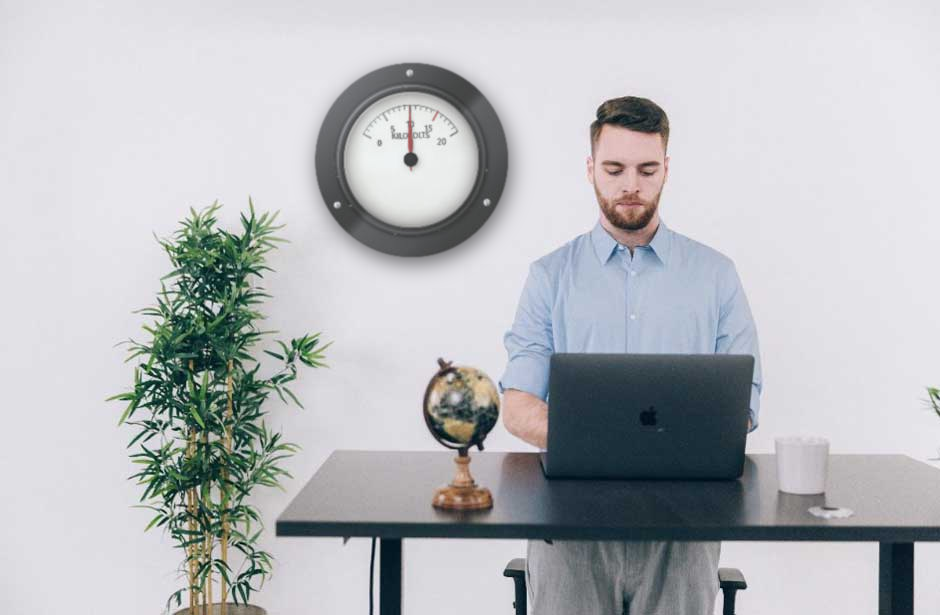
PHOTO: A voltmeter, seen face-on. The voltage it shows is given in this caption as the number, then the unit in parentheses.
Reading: 10 (kV)
